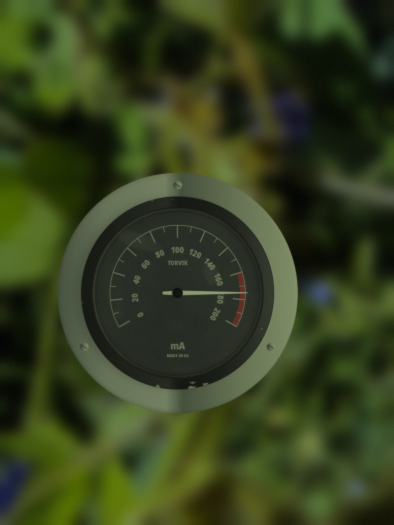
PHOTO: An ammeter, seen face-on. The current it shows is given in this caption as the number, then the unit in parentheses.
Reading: 175 (mA)
